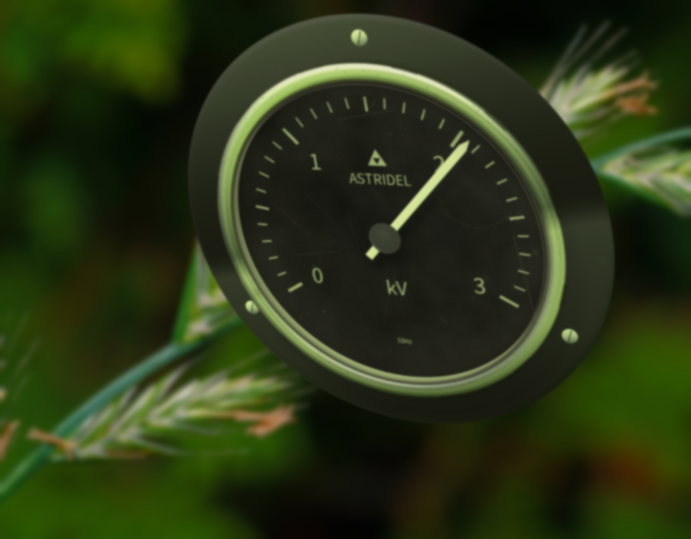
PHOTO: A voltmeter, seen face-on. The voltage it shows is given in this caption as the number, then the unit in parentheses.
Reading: 2.05 (kV)
